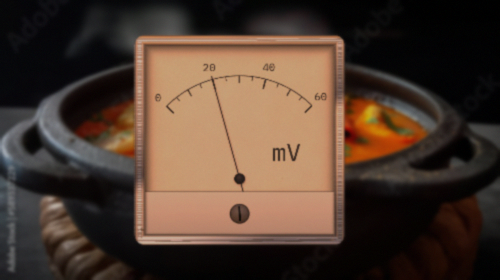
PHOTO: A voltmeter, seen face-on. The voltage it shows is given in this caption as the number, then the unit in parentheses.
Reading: 20 (mV)
